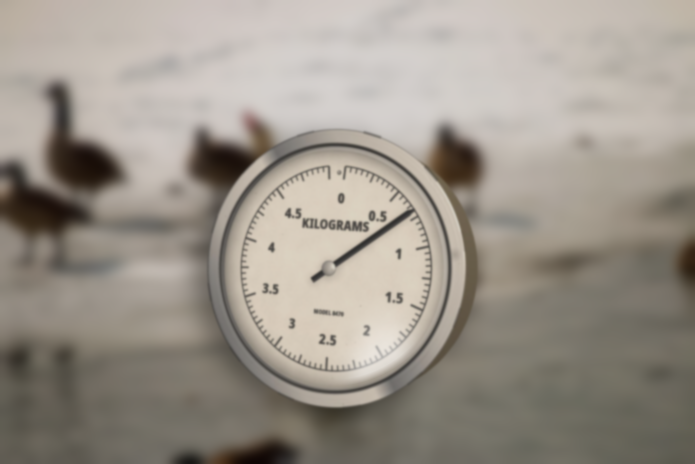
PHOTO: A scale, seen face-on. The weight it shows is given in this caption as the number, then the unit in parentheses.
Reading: 0.7 (kg)
